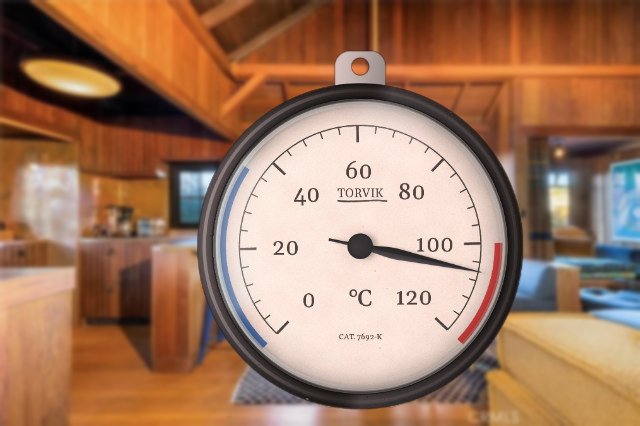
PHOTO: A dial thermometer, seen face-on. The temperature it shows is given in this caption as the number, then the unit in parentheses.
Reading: 106 (°C)
